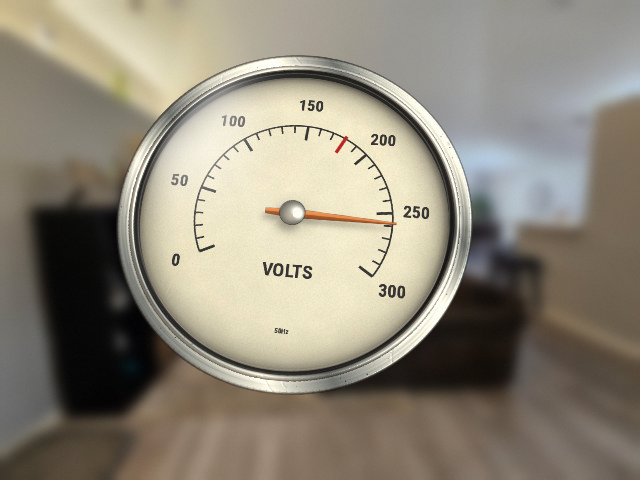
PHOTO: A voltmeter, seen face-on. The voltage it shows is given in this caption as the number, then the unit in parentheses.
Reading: 260 (V)
